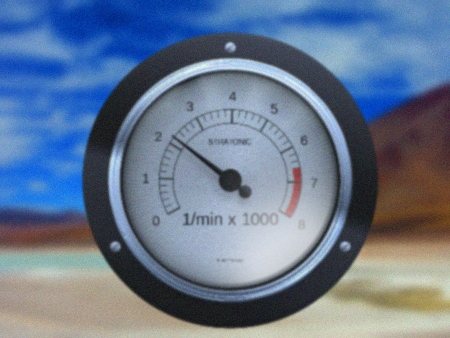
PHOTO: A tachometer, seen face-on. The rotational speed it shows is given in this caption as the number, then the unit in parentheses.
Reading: 2200 (rpm)
